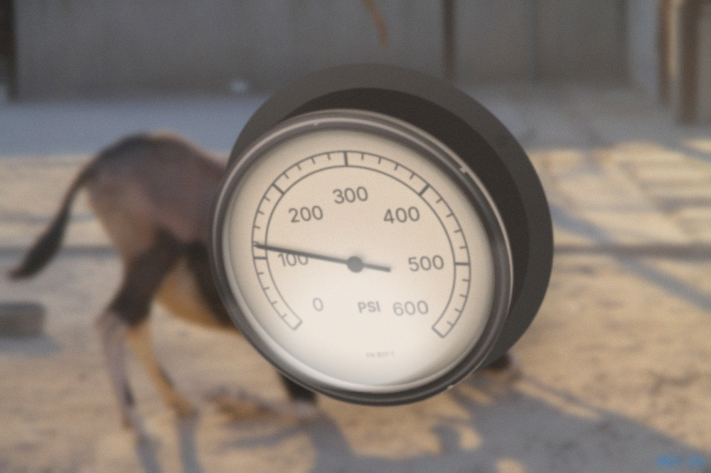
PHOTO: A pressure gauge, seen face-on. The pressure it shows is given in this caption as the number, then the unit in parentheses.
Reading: 120 (psi)
